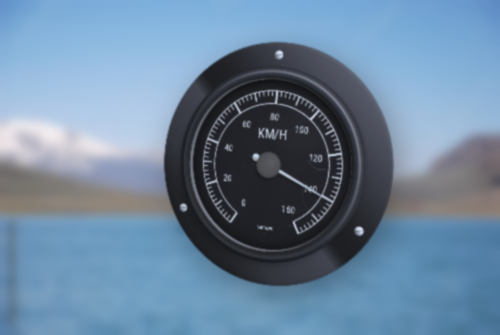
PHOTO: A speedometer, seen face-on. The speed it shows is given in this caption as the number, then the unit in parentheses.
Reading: 140 (km/h)
